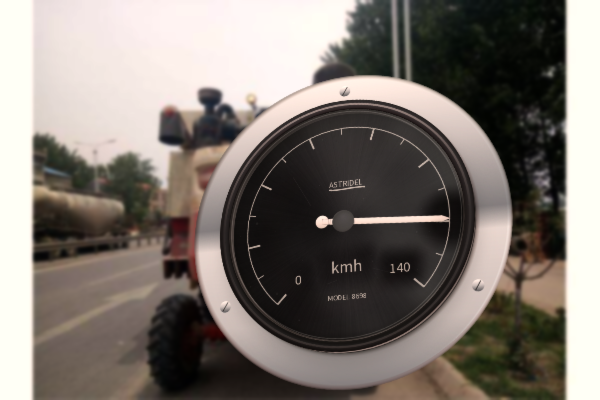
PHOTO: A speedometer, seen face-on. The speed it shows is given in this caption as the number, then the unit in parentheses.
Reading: 120 (km/h)
